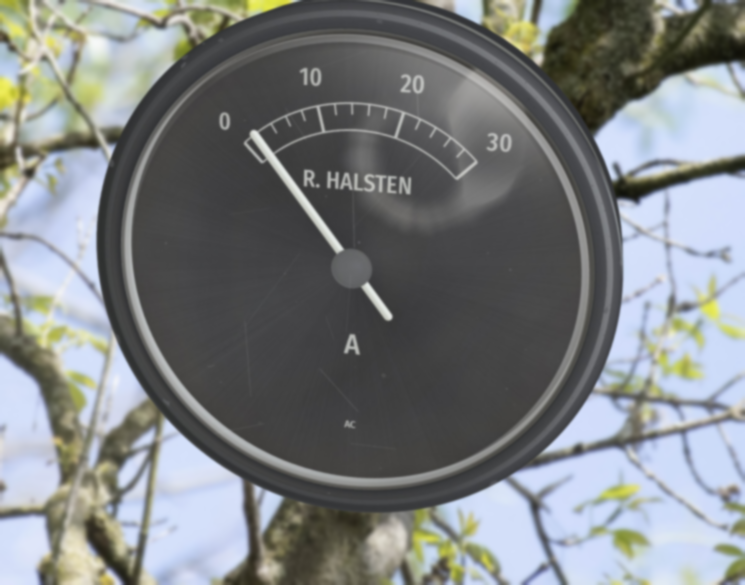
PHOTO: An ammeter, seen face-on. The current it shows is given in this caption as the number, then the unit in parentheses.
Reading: 2 (A)
